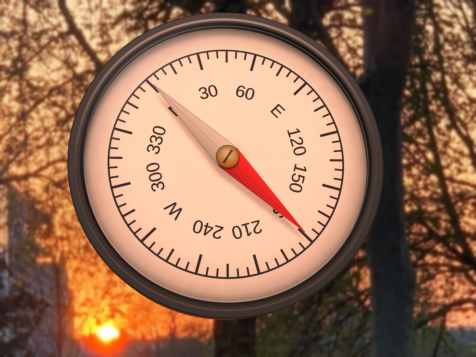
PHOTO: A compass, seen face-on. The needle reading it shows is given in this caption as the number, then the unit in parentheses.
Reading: 180 (°)
